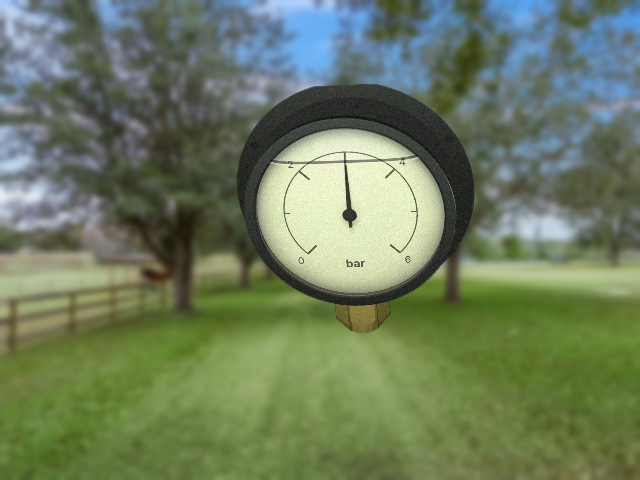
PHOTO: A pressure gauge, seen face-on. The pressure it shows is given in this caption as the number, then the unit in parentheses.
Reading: 3 (bar)
